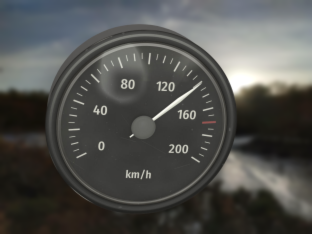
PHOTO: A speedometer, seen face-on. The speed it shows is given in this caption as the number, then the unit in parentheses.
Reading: 140 (km/h)
